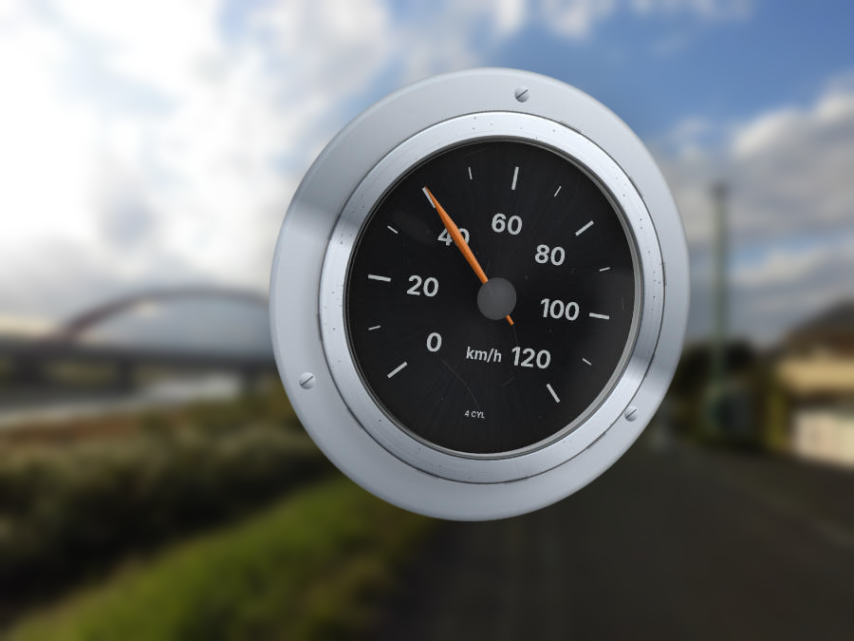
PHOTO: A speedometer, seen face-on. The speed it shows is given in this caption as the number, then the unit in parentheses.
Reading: 40 (km/h)
